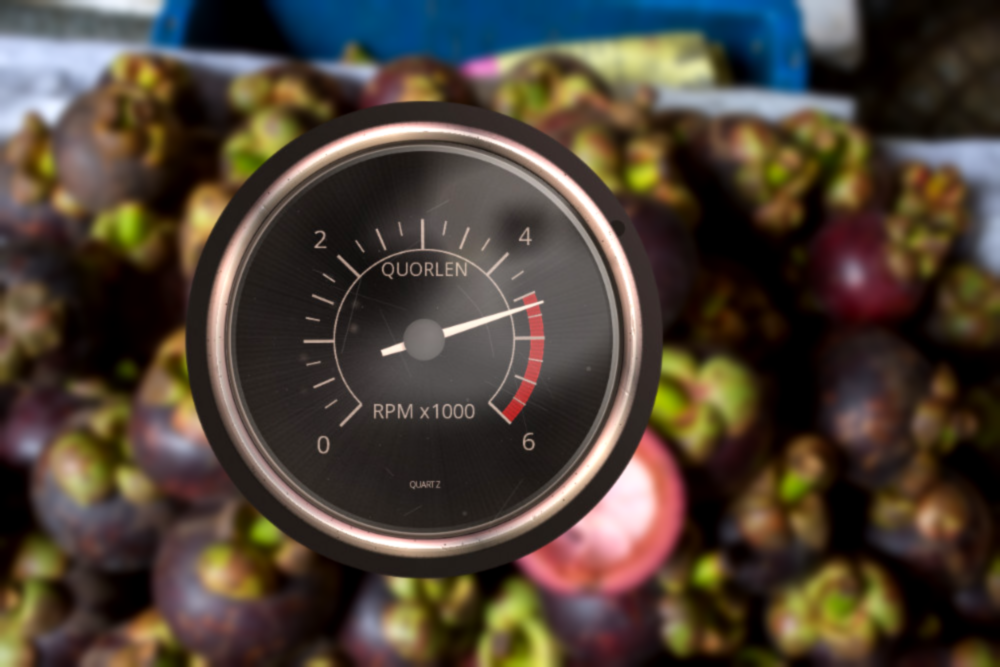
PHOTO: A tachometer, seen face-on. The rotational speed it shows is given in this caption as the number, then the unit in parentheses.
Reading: 4625 (rpm)
